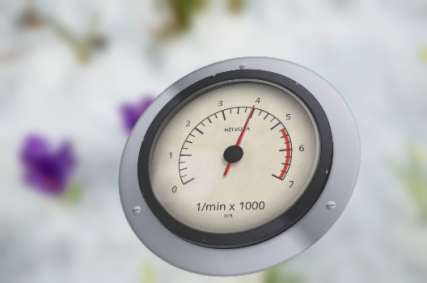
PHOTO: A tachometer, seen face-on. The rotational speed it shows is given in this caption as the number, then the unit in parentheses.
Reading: 4000 (rpm)
